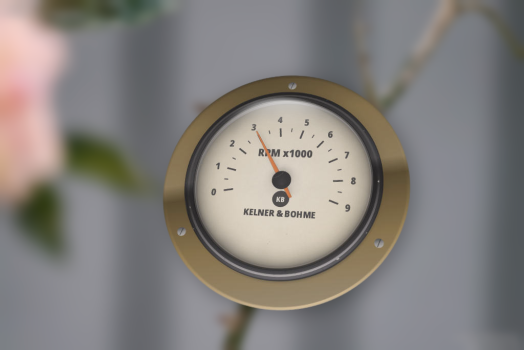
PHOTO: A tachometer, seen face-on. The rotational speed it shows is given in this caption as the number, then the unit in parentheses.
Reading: 3000 (rpm)
